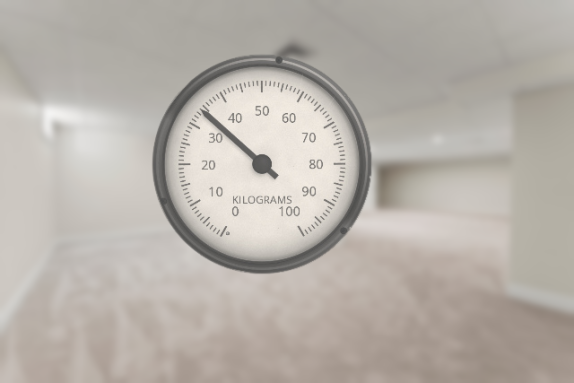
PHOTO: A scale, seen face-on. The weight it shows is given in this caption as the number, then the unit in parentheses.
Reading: 34 (kg)
